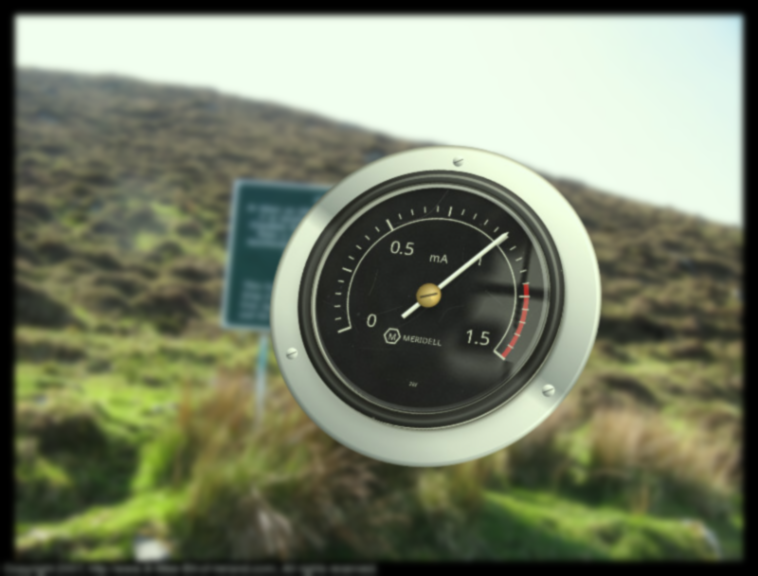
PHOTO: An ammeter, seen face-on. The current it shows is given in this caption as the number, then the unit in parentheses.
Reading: 1 (mA)
